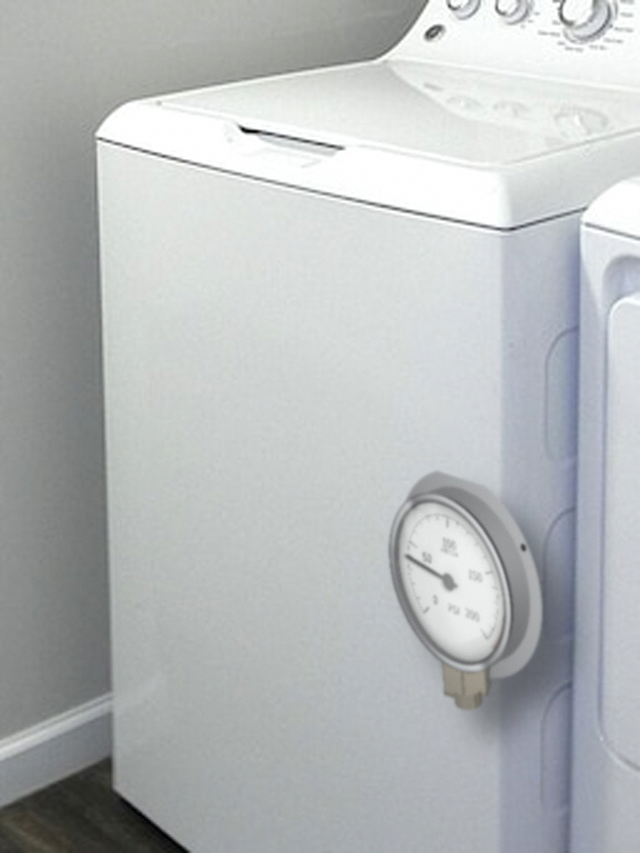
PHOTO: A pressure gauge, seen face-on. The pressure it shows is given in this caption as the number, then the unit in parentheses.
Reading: 40 (psi)
